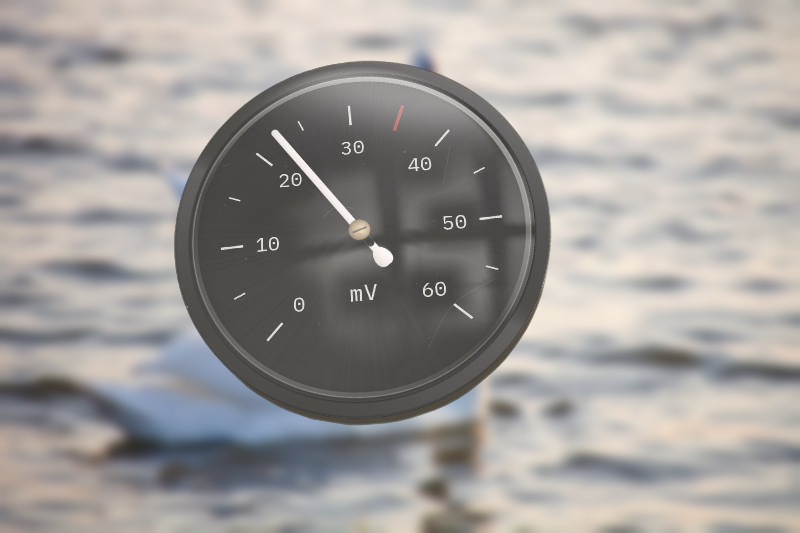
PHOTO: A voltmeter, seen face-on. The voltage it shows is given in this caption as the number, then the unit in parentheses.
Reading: 22.5 (mV)
